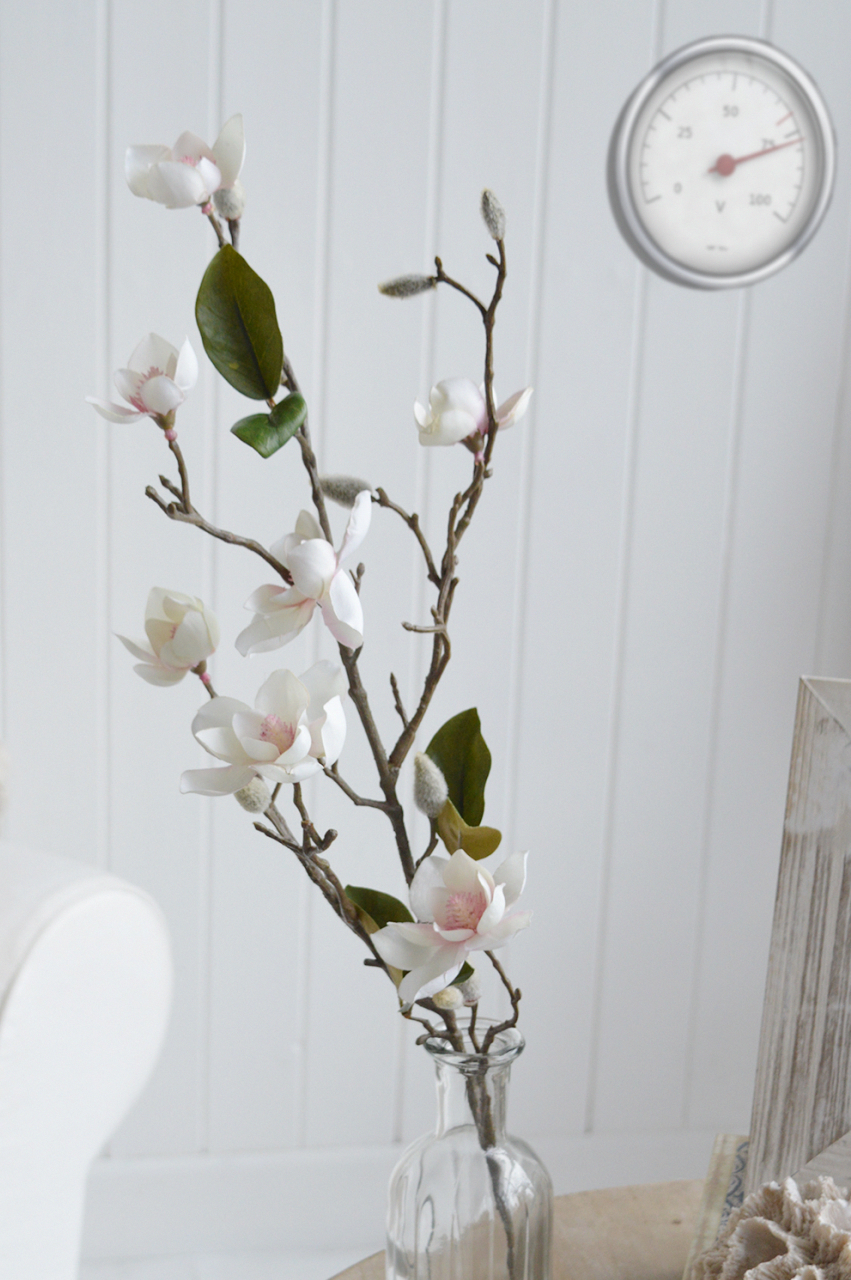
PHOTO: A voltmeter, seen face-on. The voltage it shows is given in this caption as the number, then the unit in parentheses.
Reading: 77.5 (V)
